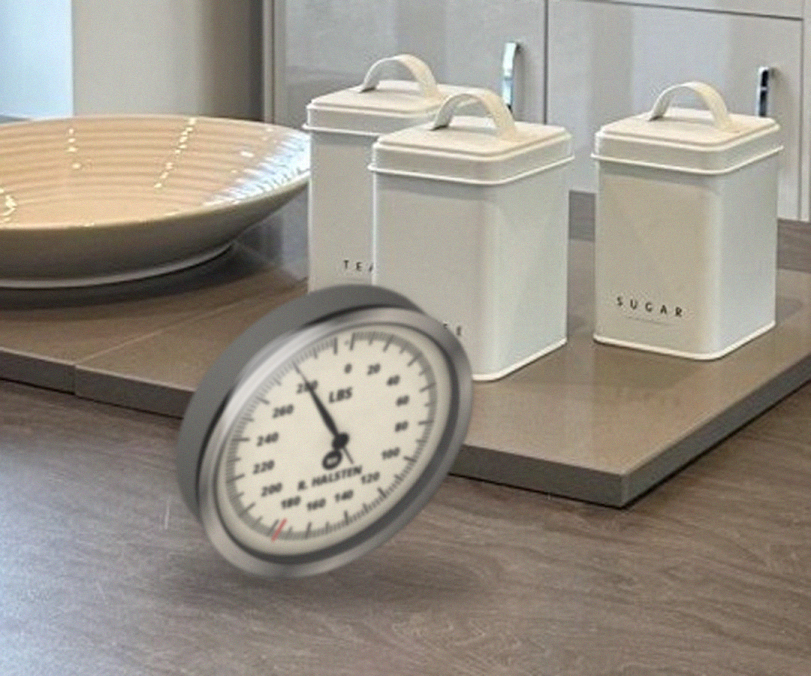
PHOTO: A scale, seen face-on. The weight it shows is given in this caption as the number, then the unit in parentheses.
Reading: 280 (lb)
